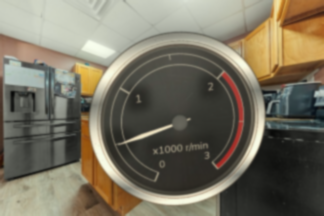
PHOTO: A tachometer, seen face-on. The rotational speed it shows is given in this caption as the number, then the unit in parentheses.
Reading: 500 (rpm)
